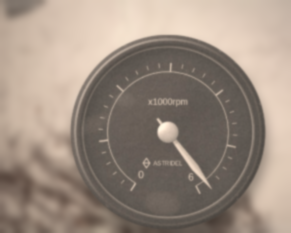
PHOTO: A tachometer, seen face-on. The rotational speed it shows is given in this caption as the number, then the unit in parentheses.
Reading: 5800 (rpm)
